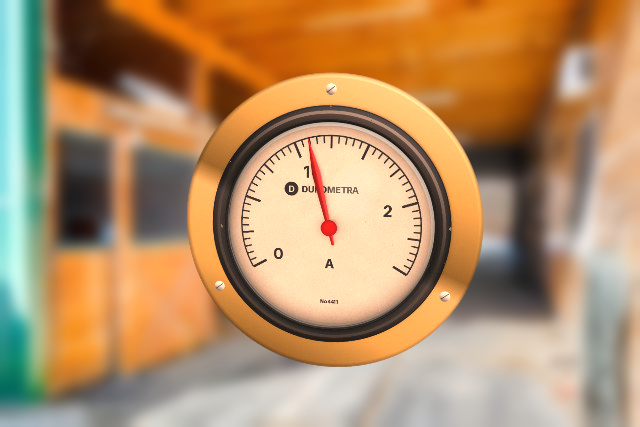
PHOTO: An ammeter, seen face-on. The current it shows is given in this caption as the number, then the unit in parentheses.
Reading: 1.1 (A)
